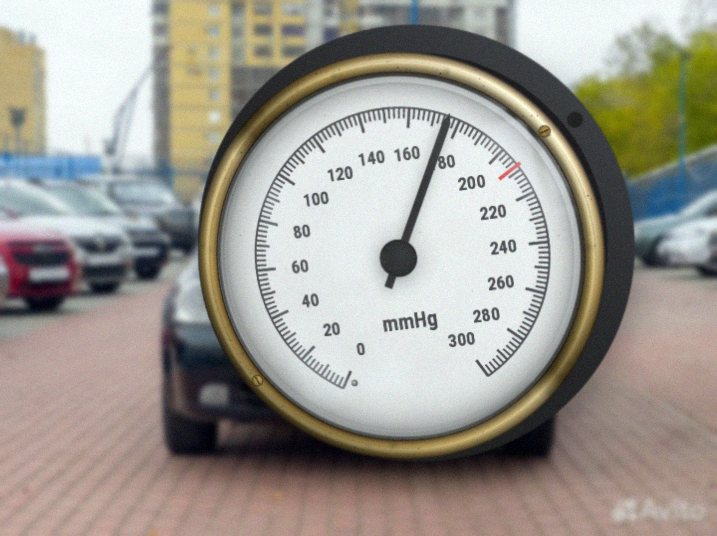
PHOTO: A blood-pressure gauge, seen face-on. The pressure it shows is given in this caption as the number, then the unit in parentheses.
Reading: 176 (mmHg)
